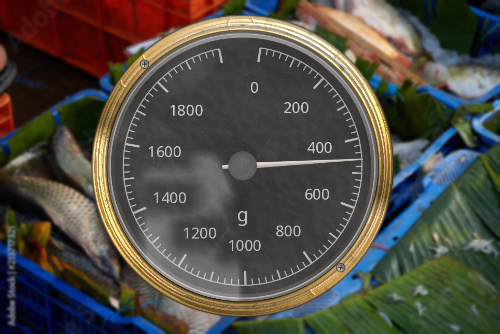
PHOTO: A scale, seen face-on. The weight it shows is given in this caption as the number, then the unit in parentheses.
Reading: 460 (g)
